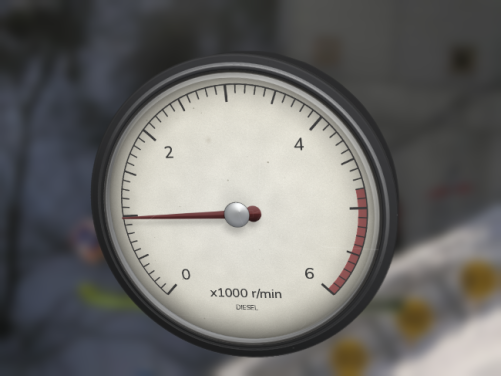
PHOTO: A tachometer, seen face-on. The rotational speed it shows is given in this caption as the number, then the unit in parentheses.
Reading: 1000 (rpm)
